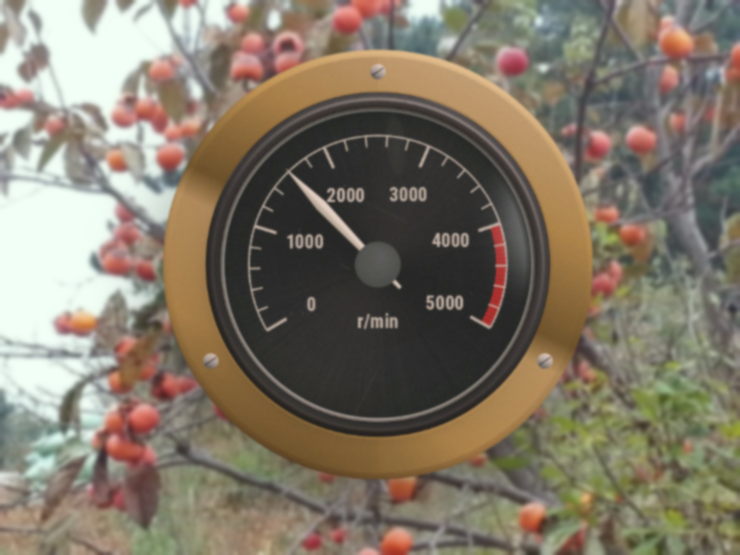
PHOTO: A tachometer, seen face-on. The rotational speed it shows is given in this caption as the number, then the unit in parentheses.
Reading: 1600 (rpm)
